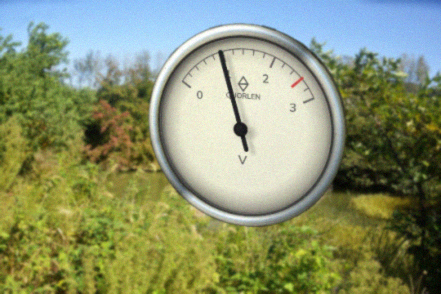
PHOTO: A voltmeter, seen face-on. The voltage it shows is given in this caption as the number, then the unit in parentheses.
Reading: 1 (V)
